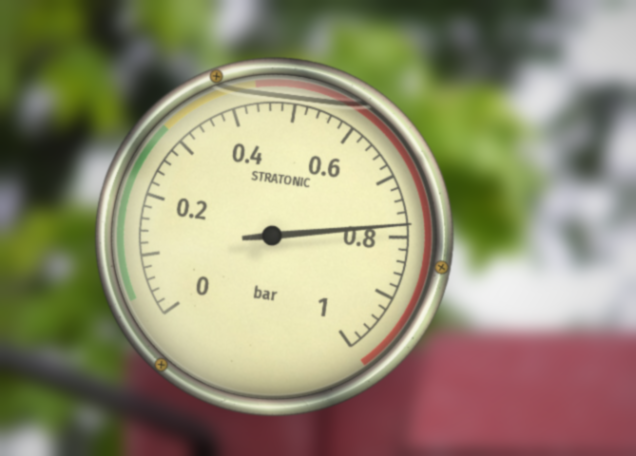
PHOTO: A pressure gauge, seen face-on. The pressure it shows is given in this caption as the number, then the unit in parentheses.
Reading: 0.78 (bar)
